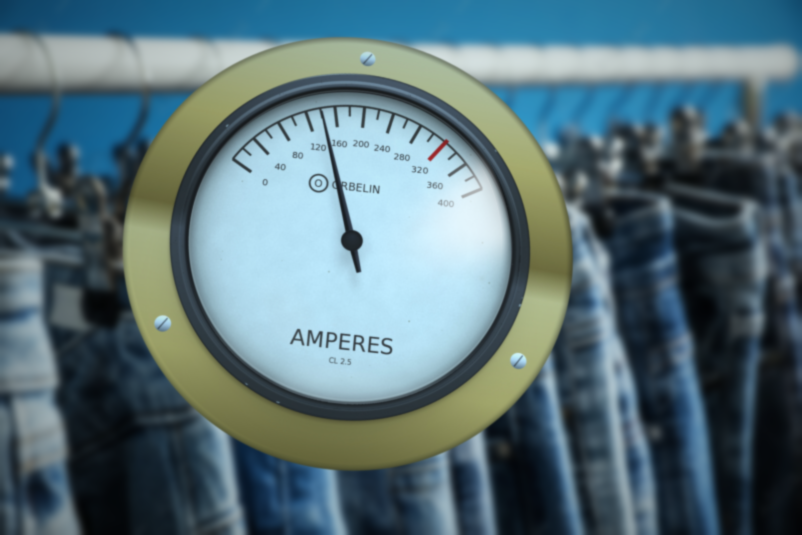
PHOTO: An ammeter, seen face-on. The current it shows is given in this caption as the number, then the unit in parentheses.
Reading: 140 (A)
